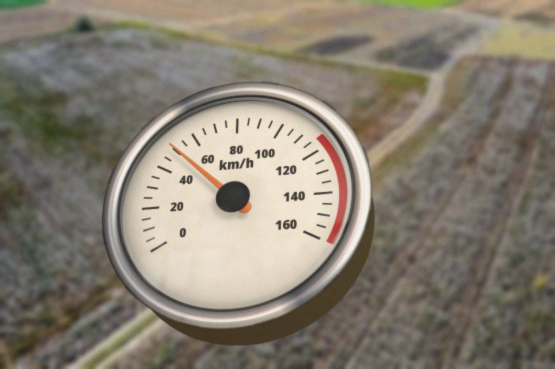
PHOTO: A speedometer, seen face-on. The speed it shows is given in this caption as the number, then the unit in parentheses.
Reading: 50 (km/h)
